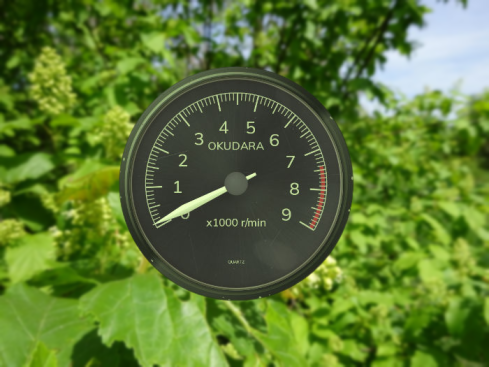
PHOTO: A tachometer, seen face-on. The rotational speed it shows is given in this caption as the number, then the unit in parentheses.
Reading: 100 (rpm)
